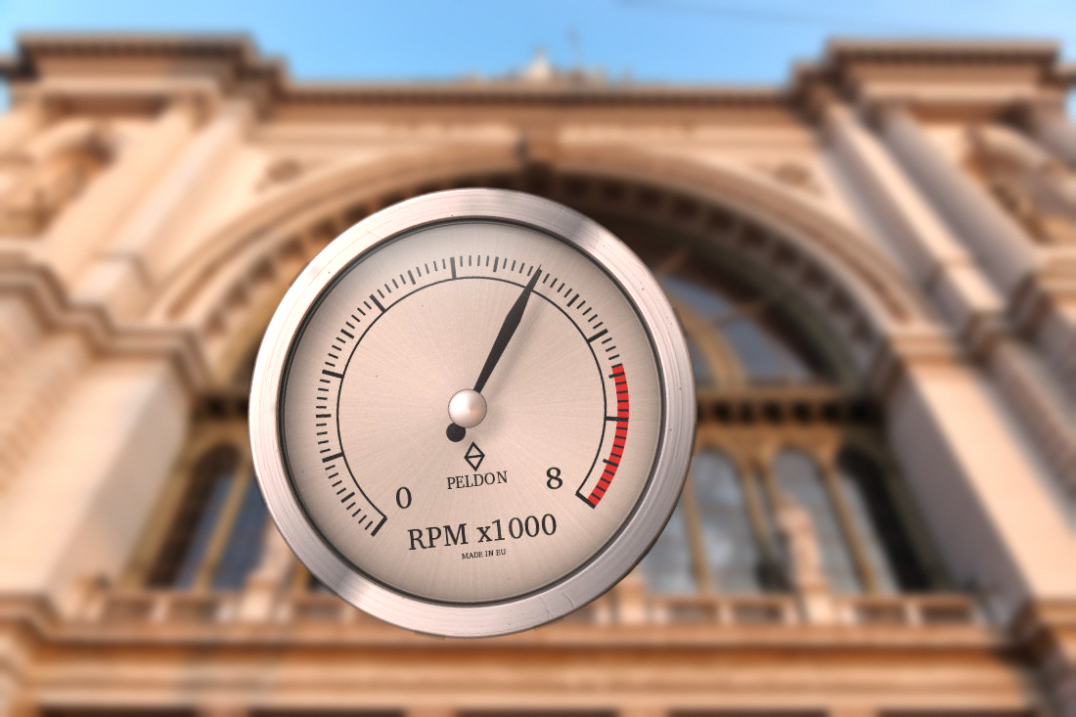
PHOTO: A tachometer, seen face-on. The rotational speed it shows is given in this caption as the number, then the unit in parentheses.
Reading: 5000 (rpm)
